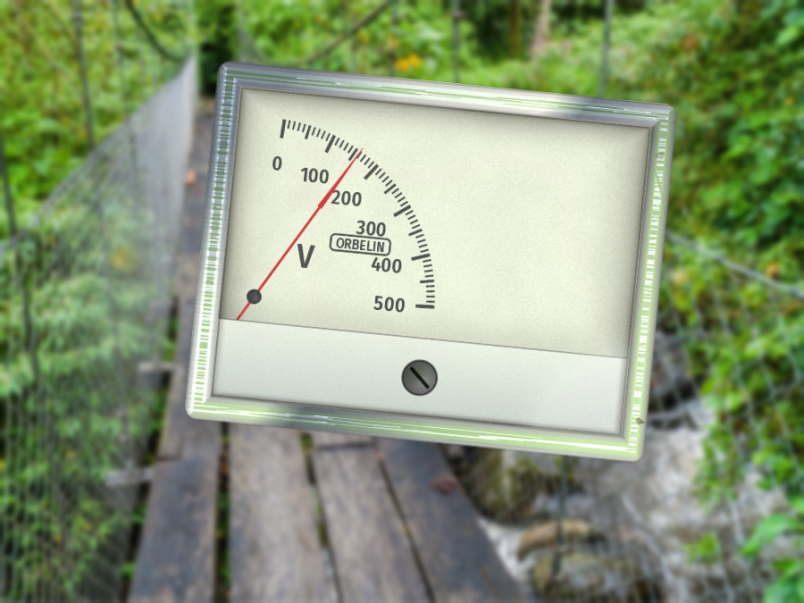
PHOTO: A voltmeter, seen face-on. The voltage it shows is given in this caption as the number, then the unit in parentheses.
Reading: 160 (V)
